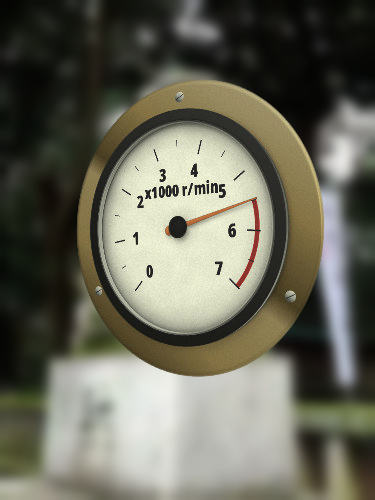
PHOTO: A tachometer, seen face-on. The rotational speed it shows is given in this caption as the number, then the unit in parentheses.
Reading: 5500 (rpm)
